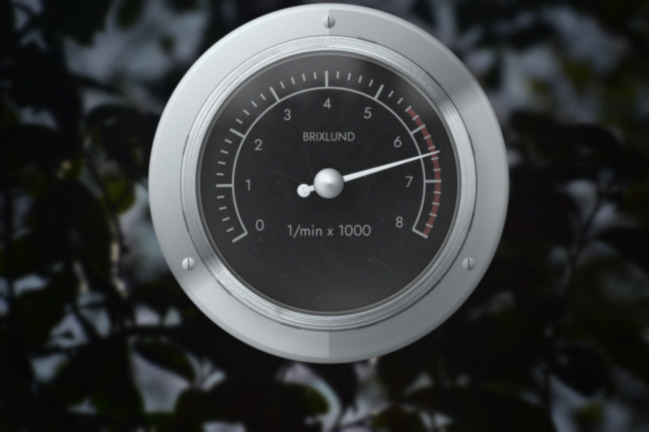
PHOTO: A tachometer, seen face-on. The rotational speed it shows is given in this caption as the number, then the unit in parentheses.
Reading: 6500 (rpm)
